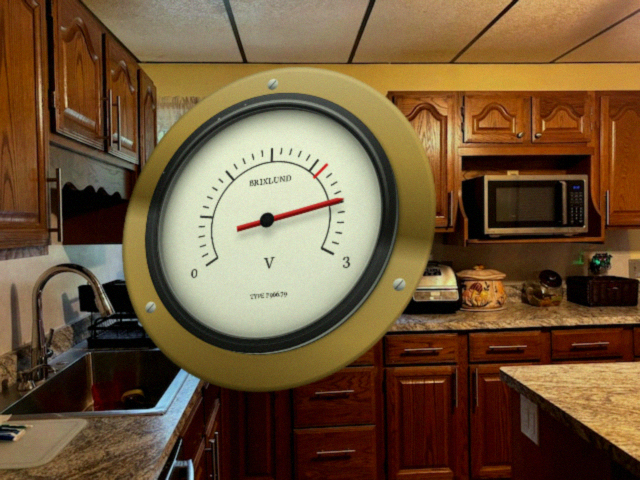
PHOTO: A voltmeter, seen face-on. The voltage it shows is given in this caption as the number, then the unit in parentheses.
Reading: 2.5 (V)
